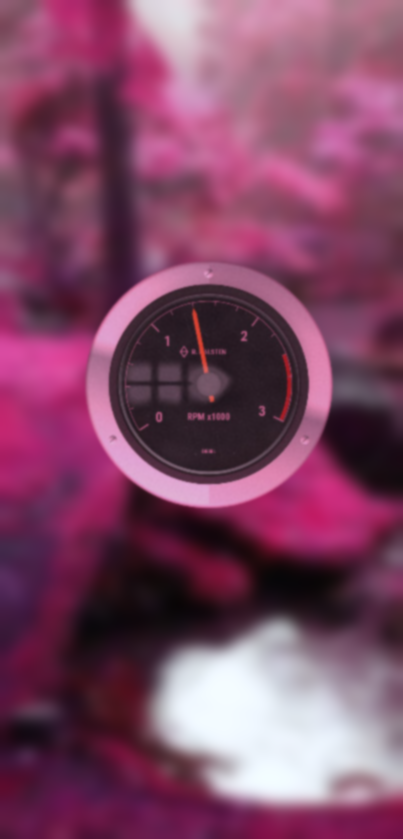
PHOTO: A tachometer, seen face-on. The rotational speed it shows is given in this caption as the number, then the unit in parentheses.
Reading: 1400 (rpm)
